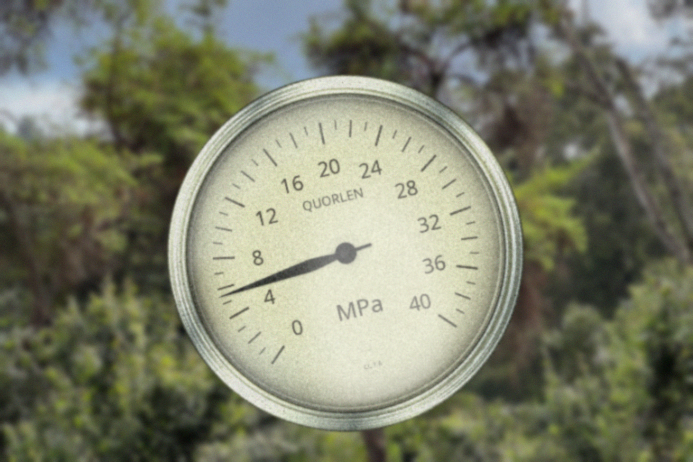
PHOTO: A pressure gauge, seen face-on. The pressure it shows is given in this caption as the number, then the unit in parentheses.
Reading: 5.5 (MPa)
